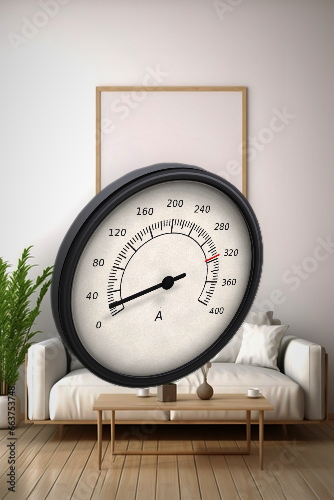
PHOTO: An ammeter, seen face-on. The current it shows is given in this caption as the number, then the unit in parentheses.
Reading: 20 (A)
